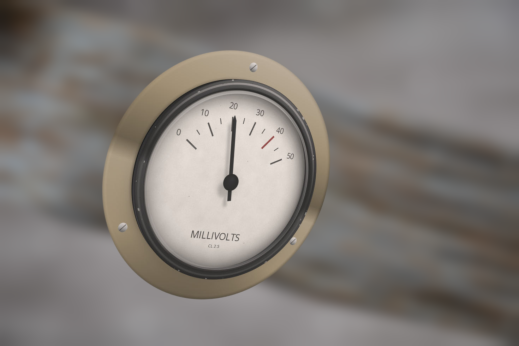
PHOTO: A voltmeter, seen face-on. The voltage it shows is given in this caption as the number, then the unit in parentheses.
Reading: 20 (mV)
